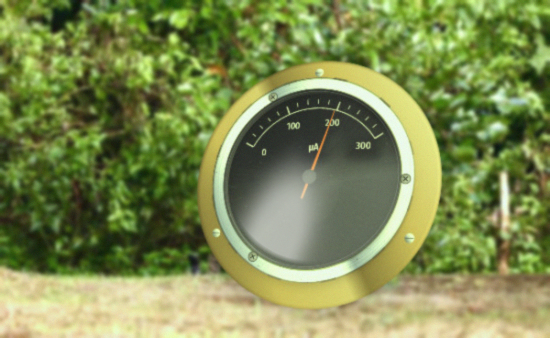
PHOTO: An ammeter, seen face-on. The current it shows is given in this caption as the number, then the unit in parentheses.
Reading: 200 (µA)
